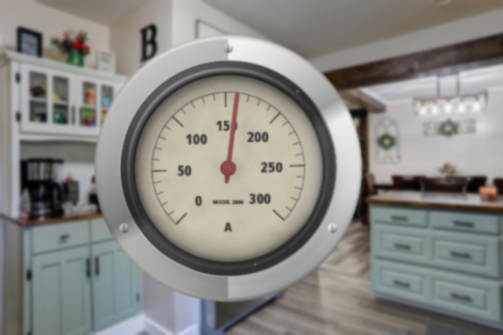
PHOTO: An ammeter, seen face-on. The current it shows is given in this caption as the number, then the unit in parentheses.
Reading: 160 (A)
